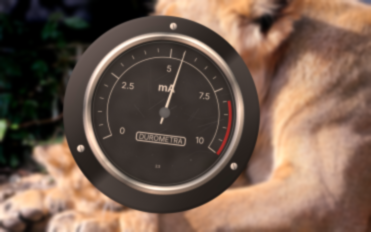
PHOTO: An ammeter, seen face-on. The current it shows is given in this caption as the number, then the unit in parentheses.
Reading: 5.5 (mA)
